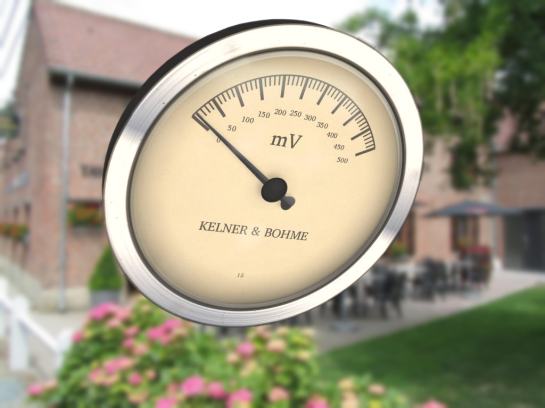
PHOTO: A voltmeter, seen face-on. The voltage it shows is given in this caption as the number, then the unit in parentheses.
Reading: 10 (mV)
